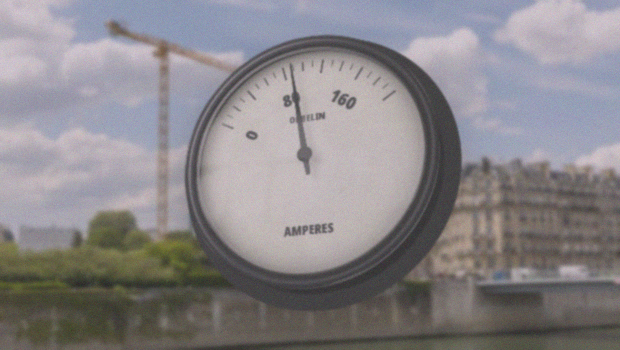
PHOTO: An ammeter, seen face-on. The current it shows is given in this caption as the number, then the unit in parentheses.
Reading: 90 (A)
